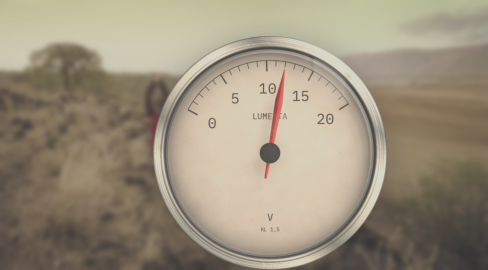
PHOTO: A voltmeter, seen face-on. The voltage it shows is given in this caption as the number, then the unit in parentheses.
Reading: 12 (V)
